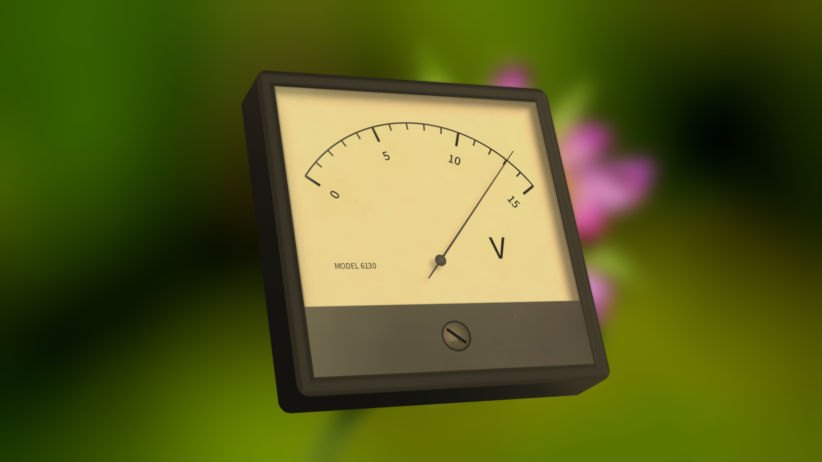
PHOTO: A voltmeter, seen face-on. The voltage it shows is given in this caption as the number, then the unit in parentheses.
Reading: 13 (V)
